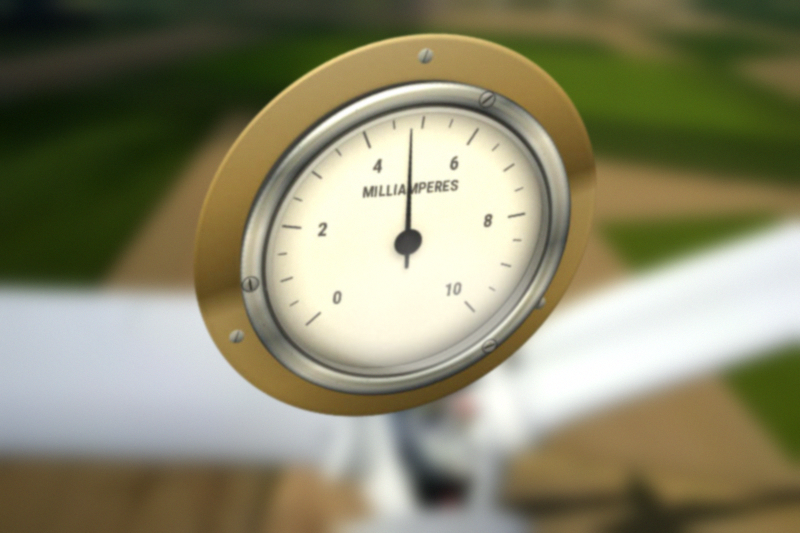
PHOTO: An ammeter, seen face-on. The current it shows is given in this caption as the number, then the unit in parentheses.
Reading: 4.75 (mA)
